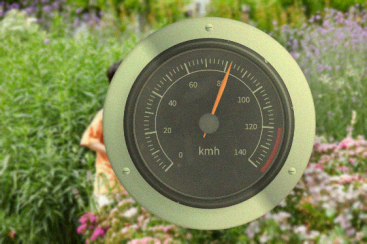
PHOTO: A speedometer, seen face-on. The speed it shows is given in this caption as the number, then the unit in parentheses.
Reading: 82 (km/h)
